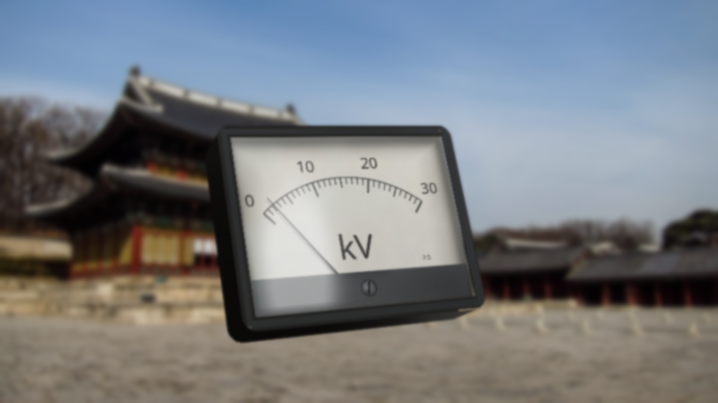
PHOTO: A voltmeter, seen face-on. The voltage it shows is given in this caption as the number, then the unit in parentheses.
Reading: 2 (kV)
